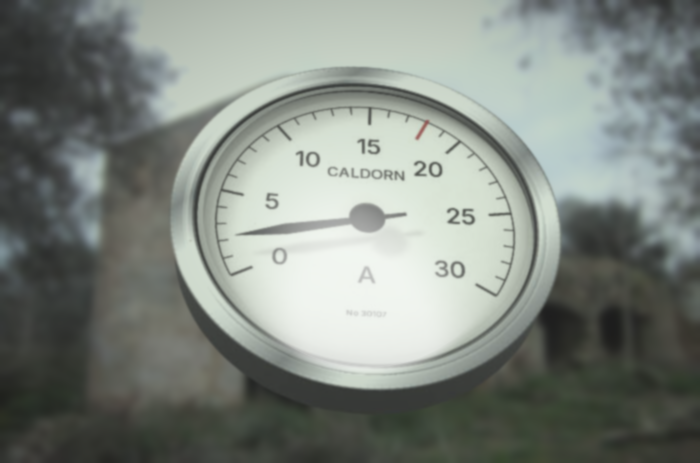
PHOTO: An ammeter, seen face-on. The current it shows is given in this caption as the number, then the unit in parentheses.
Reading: 2 (A)
